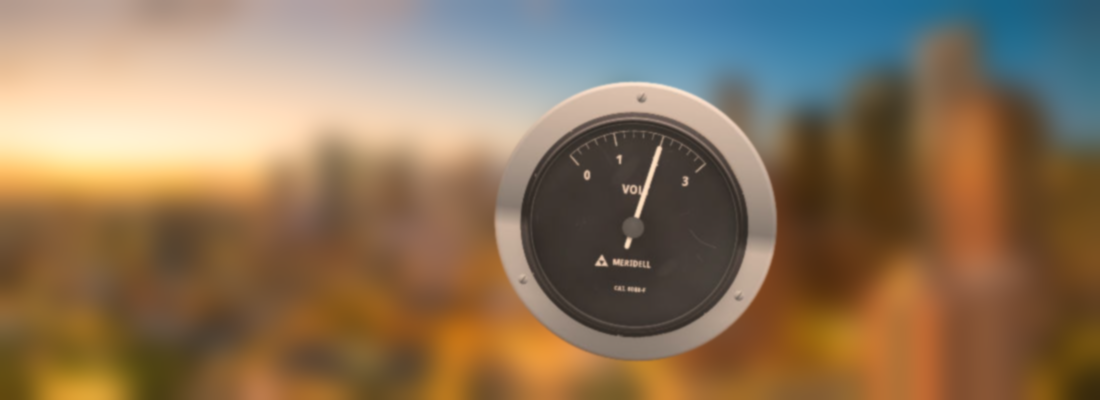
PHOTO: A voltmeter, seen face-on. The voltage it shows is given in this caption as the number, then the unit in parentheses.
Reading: 2 (V)
